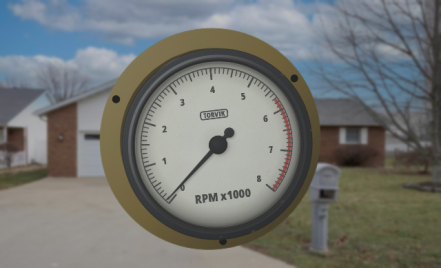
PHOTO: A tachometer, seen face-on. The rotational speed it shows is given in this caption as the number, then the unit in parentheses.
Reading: 100 (rpm)
